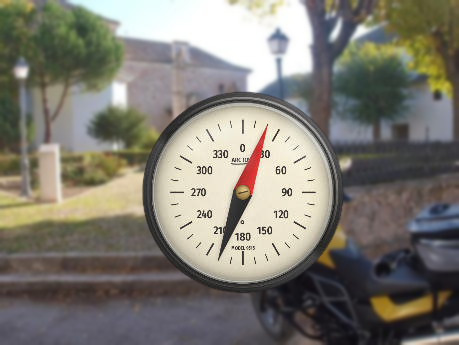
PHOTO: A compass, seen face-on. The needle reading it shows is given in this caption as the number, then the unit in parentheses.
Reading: 20 (°)
